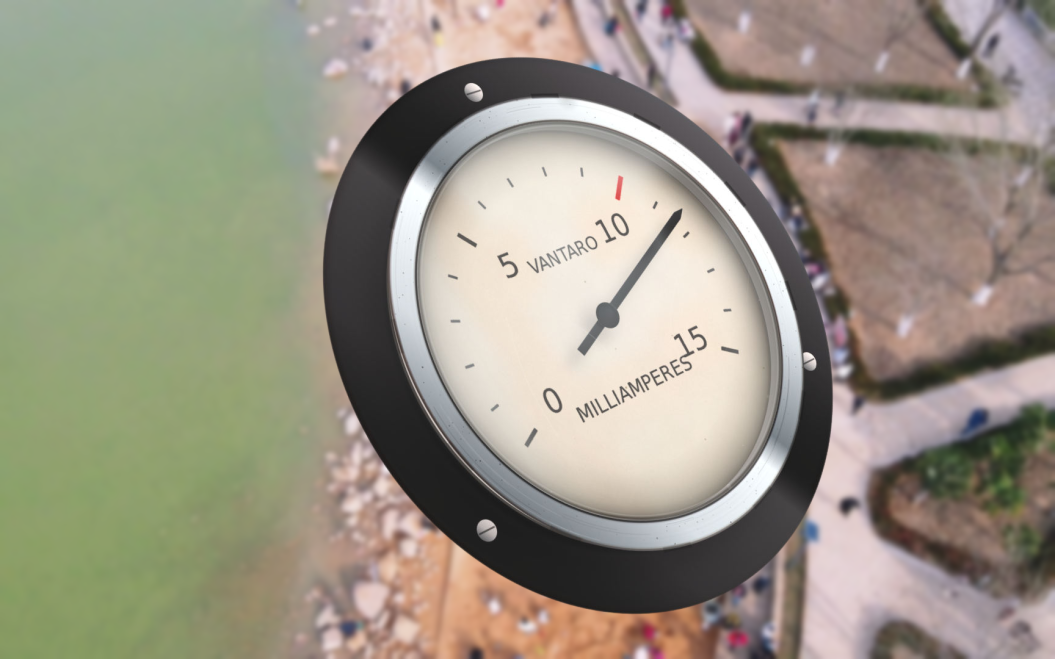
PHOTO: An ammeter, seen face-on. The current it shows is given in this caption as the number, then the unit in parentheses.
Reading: 11.5 (mA)
